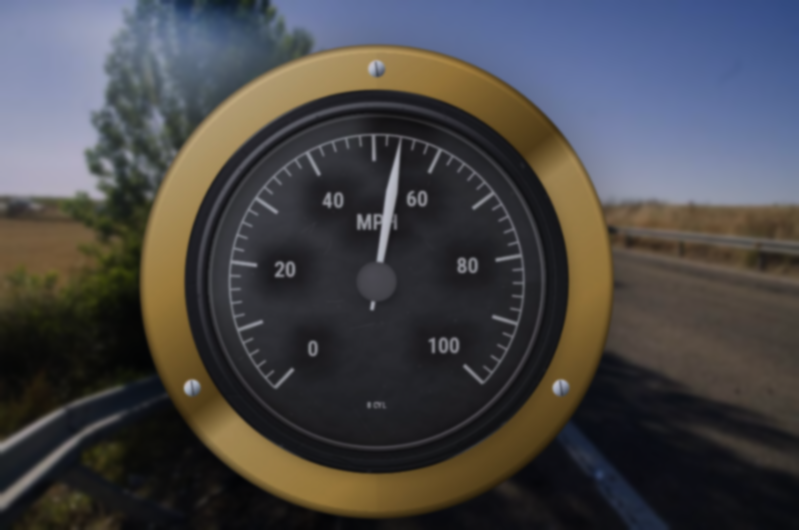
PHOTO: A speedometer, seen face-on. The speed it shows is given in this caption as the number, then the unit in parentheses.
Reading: 54 (mph)
